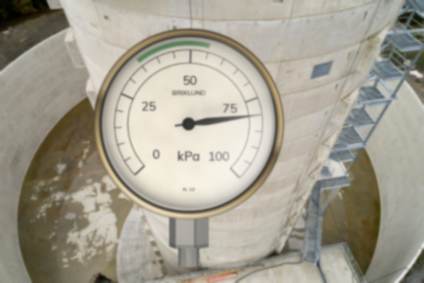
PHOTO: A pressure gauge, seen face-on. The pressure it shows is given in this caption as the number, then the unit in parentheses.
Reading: 80 (kPa)
